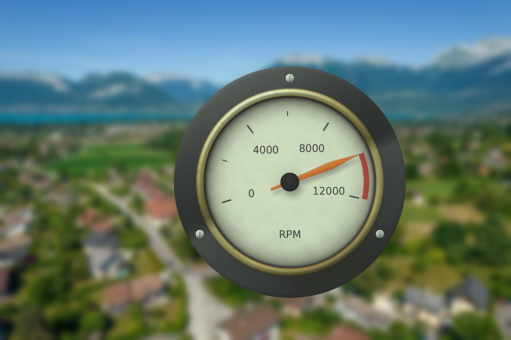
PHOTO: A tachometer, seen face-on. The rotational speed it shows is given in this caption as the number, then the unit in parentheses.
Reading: 10000 (rpm)
